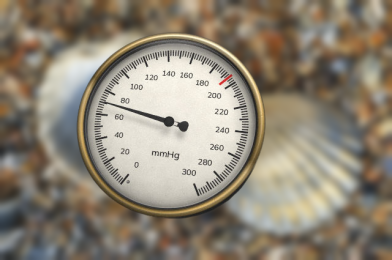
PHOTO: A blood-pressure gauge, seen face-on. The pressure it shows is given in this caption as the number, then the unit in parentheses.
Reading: 70 (mmHg)
